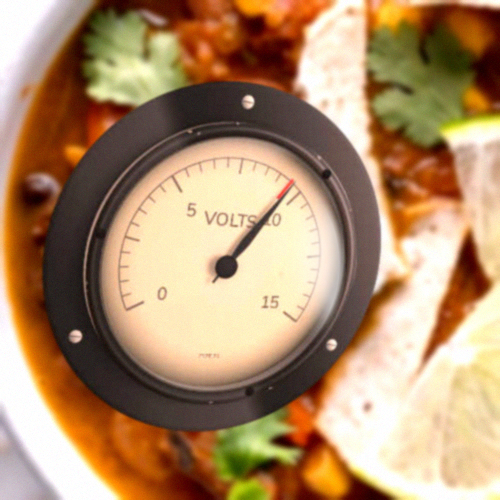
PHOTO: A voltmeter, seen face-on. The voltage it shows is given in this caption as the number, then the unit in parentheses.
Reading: 9.5 (V)
